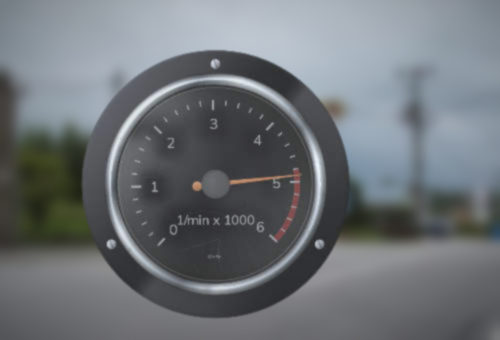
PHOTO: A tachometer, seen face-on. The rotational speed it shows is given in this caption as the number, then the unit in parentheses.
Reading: 4900 (rpm)
